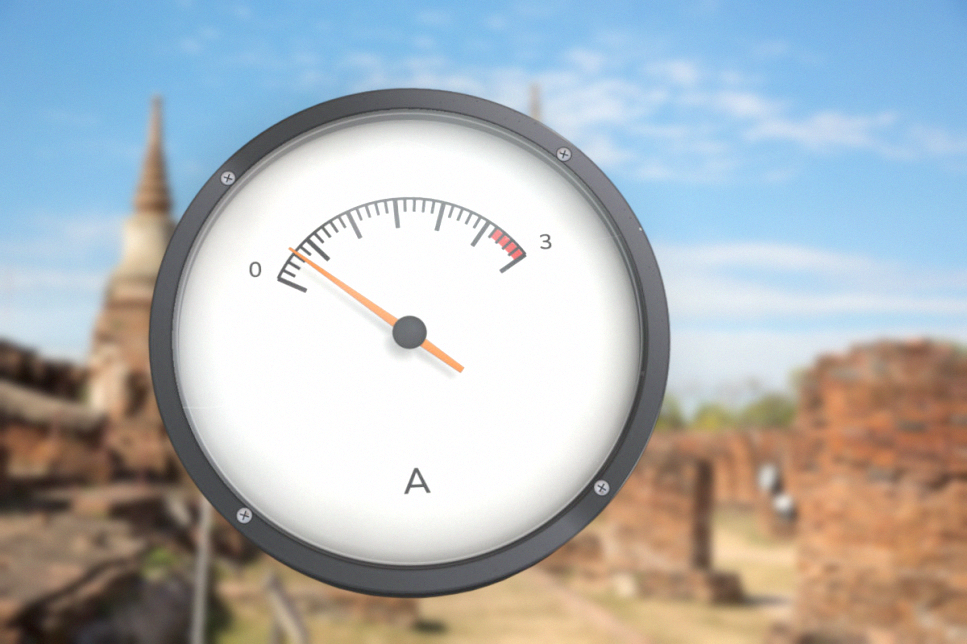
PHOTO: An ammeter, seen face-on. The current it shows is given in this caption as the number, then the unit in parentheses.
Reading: 0.3 (A)
